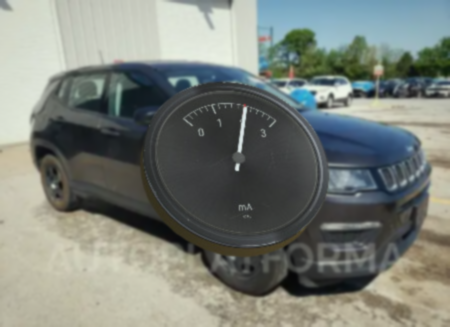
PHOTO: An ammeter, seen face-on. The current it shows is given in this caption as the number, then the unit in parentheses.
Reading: 2 (mA)
